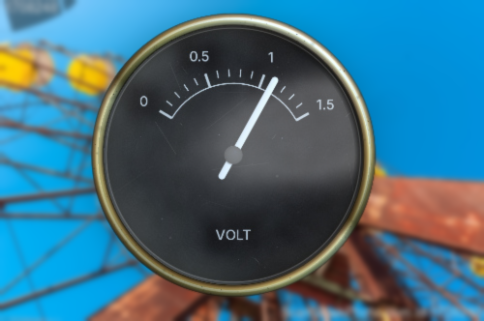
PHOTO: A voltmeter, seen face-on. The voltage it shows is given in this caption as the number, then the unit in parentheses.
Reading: 1.1 (V)
